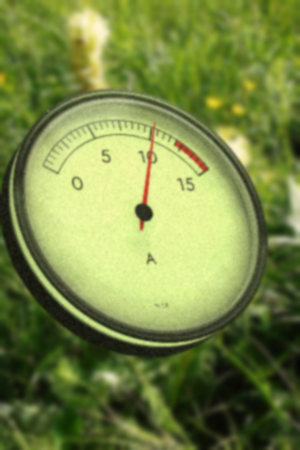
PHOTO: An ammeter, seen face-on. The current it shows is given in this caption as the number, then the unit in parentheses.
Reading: 10 (A)
